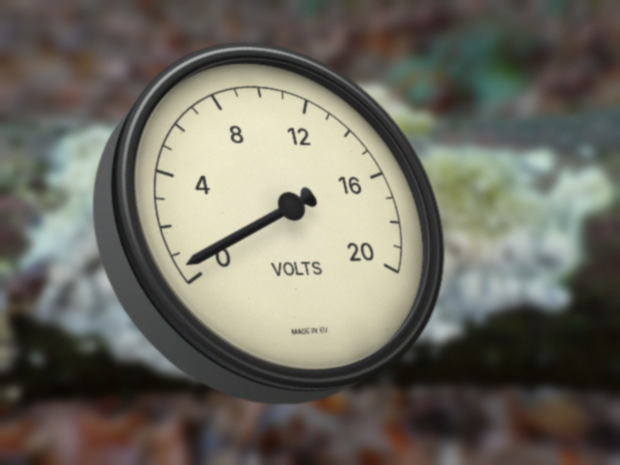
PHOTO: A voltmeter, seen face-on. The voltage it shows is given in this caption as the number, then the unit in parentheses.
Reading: 0.5 (V)
